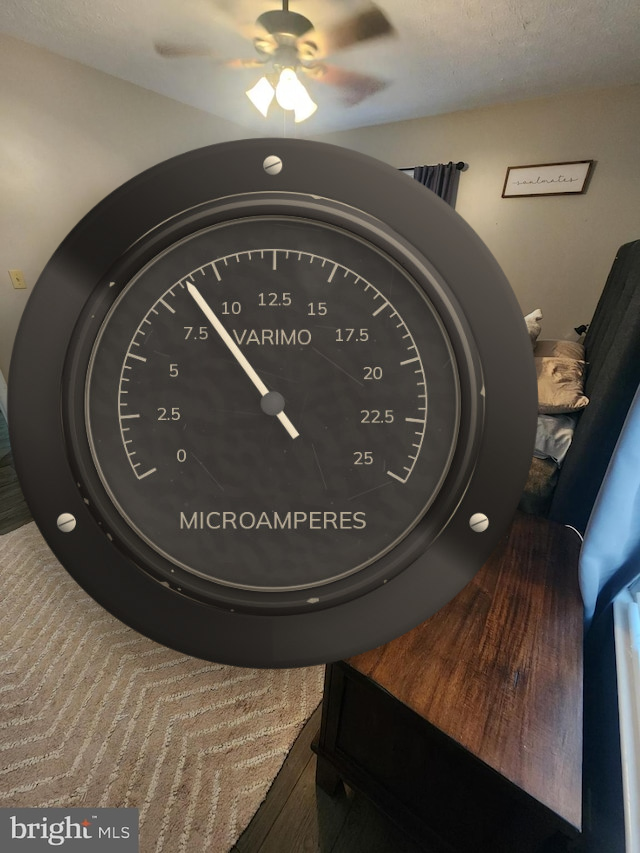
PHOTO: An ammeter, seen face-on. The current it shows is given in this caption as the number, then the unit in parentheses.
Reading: 8.75 (µA)
